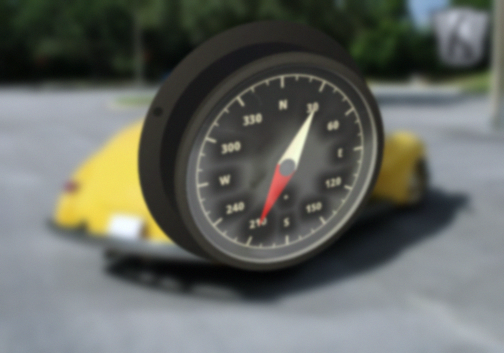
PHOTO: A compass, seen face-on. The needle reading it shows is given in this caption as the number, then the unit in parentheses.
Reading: 210 (°)
